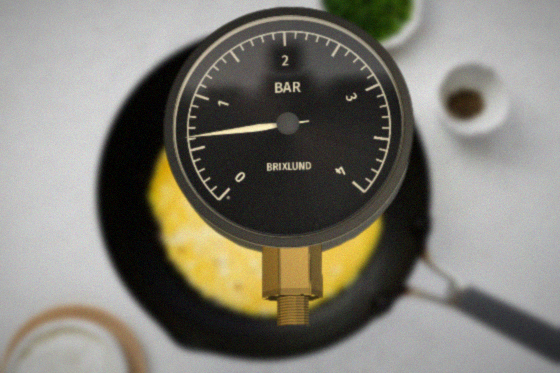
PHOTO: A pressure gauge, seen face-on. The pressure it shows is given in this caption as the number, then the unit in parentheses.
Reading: 0.6 (bar)
